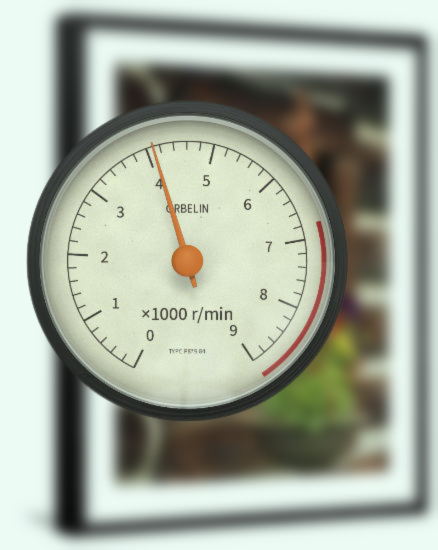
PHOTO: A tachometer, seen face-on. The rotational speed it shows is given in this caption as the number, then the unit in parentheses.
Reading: 4100 (rpm)
